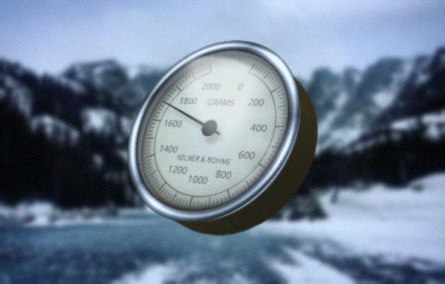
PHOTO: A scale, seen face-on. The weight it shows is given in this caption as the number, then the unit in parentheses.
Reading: 1700 (g)
